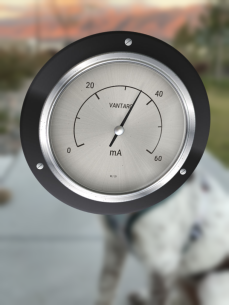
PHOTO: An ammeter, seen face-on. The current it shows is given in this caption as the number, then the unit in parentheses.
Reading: 35 (mA)
